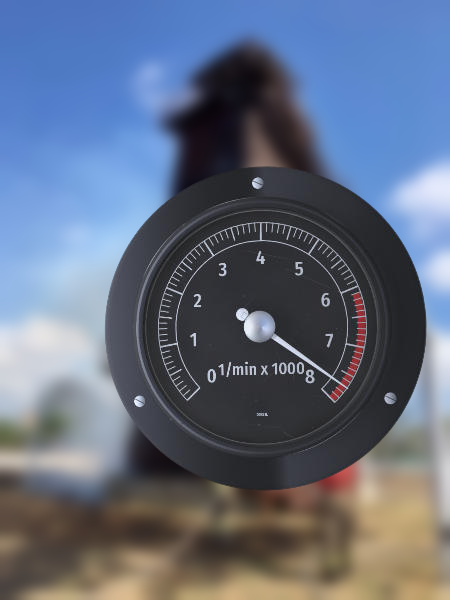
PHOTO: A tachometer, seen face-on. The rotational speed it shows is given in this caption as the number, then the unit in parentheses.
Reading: 7700 (rpm)
